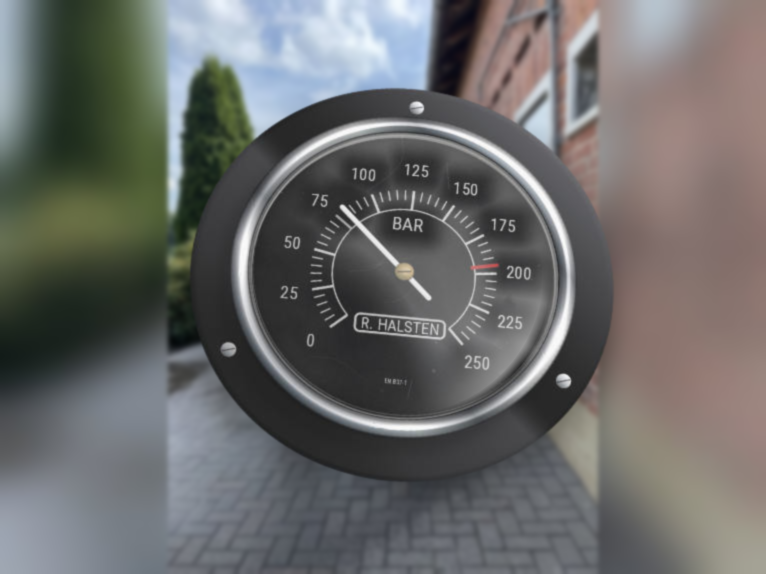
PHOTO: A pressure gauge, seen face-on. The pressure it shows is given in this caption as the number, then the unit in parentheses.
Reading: 80 (bar)
